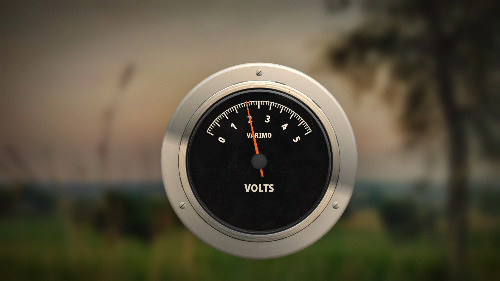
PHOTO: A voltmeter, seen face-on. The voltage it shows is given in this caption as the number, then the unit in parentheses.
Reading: 2 (V)
